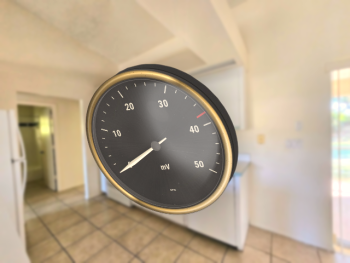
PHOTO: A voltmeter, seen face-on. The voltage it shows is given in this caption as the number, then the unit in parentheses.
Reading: 0 (mV)
